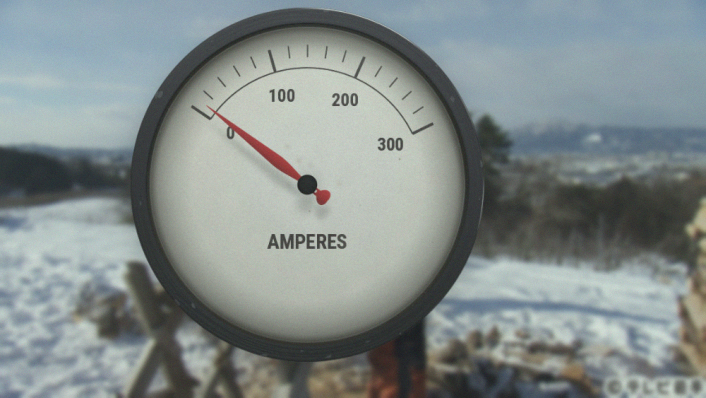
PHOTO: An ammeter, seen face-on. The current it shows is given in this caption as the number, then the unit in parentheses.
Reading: 10 (A)
